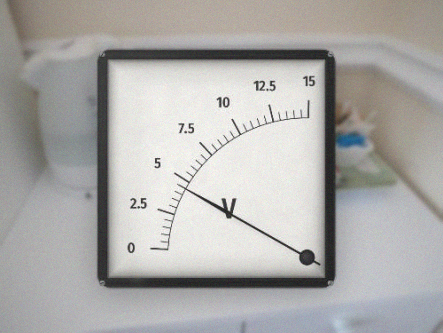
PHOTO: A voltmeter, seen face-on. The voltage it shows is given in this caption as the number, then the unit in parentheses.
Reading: 4.5 (V)
